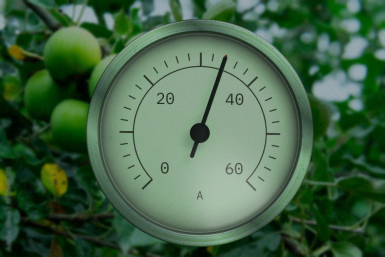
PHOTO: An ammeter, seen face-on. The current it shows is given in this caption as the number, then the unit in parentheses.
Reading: 34 (A)
